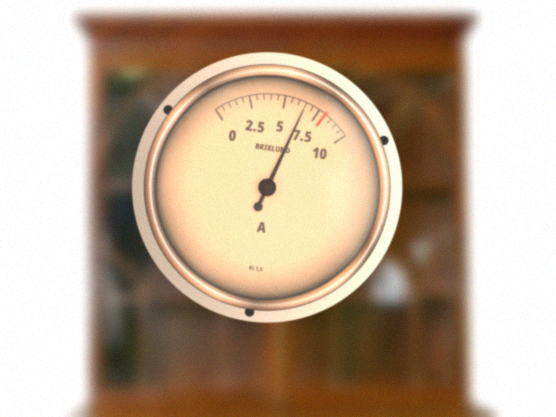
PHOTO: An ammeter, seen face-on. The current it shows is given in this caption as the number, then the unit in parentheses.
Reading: 6.5 (A)
